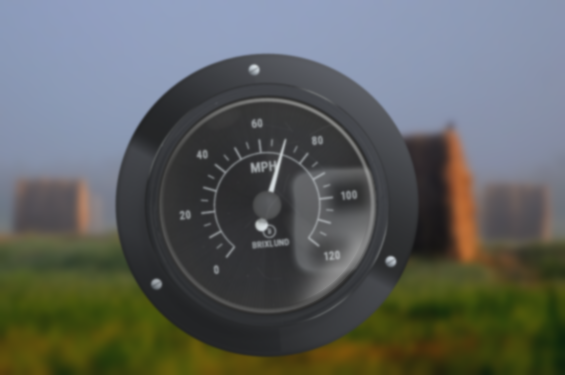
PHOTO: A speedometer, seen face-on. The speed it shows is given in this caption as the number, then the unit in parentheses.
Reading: 70 (mph)
